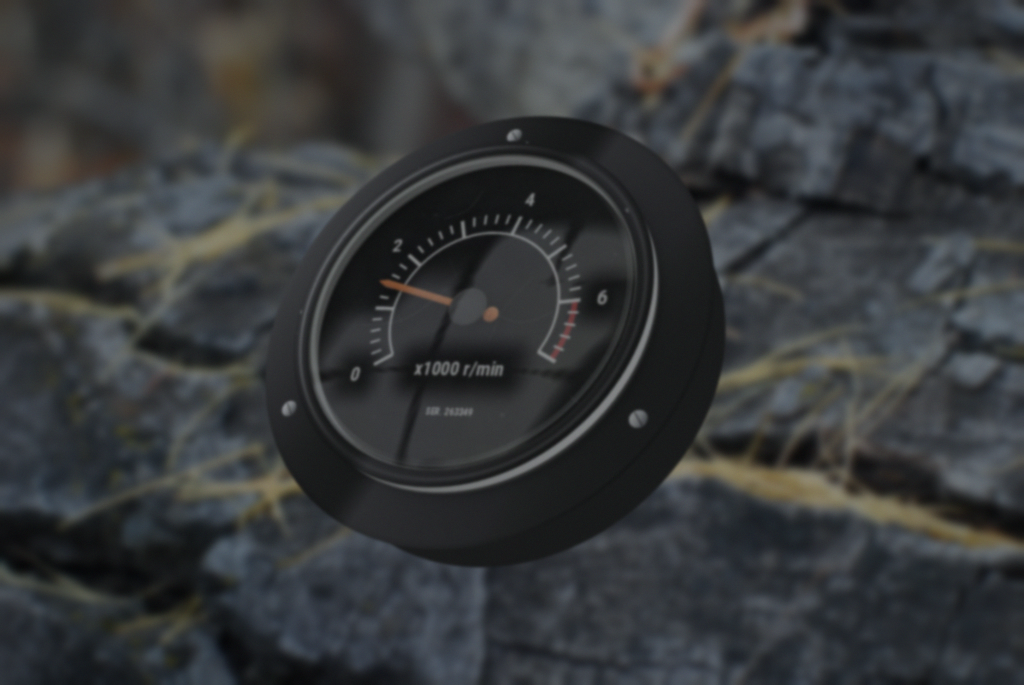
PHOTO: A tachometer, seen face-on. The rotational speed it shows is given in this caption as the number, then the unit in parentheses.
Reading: 1400 (rpm)
